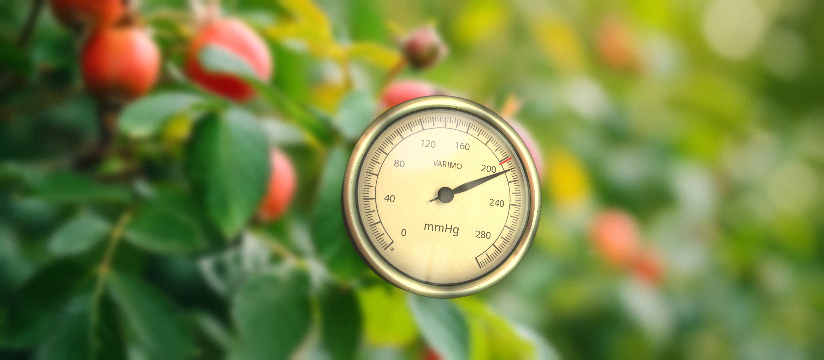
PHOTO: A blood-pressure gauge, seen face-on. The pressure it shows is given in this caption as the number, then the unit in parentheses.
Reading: 210 (mmHg)
